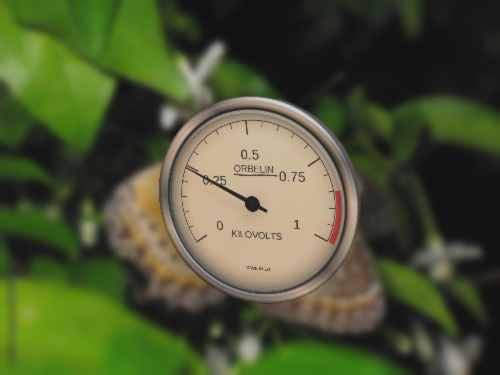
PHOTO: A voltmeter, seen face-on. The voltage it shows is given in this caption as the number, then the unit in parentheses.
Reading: 0.25 (kV)
